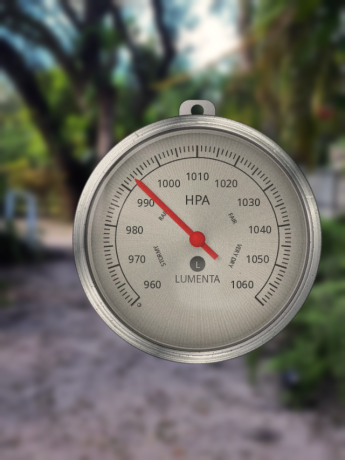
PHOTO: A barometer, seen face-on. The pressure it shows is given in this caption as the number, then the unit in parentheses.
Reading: 993 (hPa)
